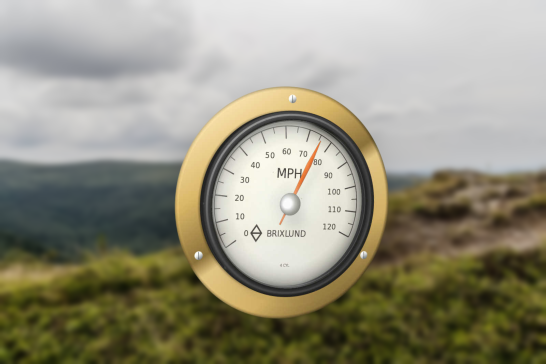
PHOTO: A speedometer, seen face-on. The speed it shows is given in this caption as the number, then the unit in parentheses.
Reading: 75 (mph)
